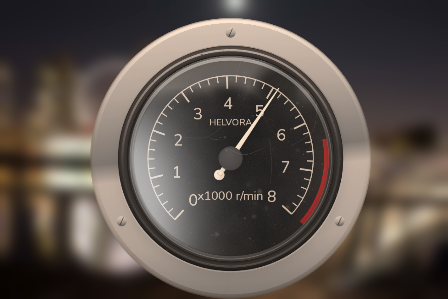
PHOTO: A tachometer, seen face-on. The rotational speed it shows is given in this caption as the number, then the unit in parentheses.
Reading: 5100 (rpm)
